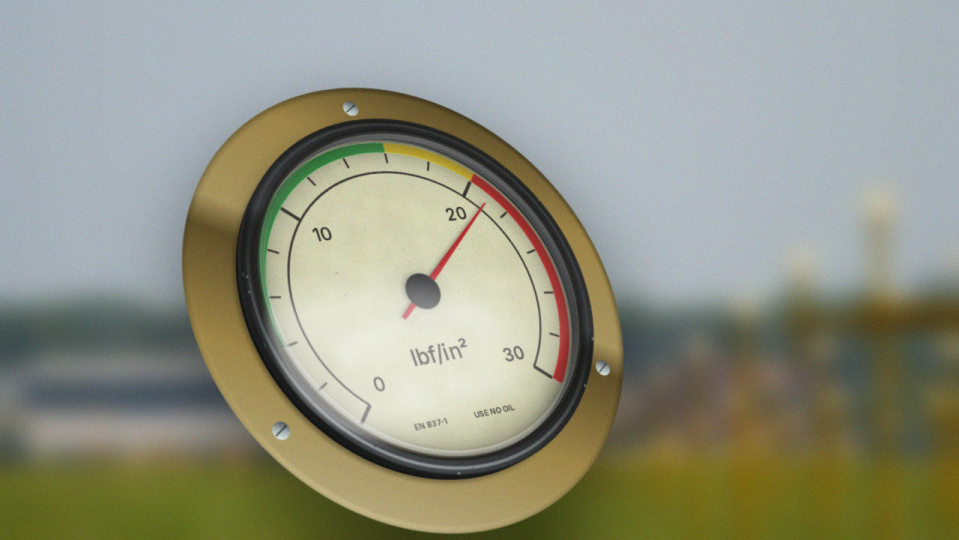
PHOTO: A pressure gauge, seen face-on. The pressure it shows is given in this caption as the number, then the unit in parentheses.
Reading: 21 (psi)
